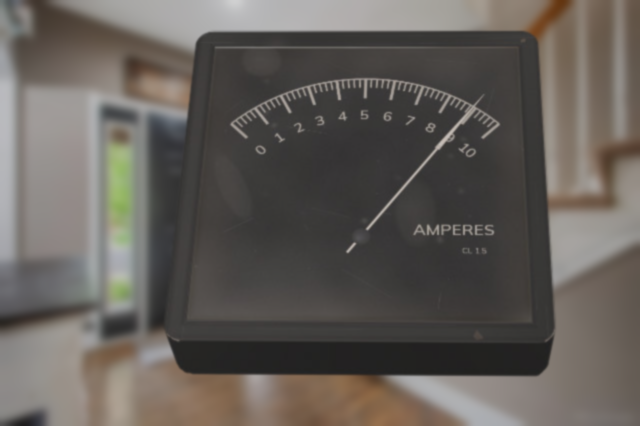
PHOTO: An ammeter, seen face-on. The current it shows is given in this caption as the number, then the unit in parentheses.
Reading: 9 (A)
